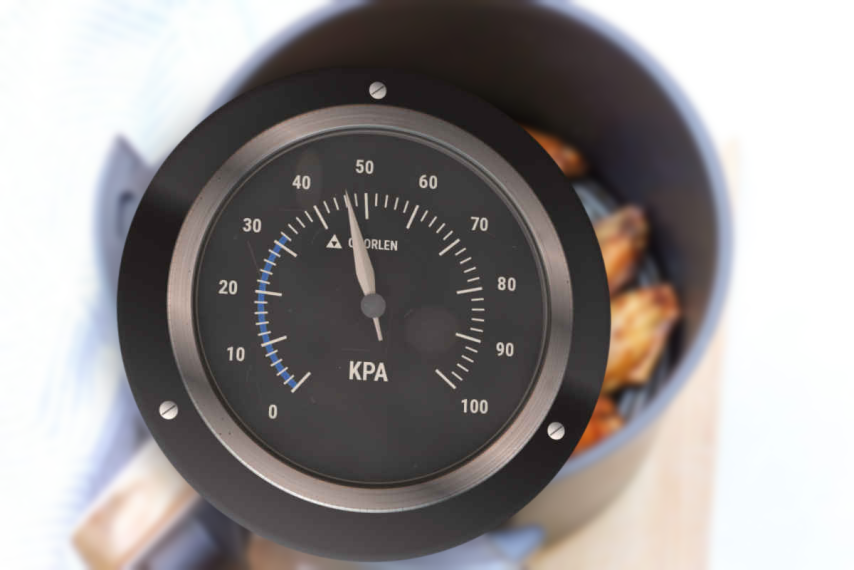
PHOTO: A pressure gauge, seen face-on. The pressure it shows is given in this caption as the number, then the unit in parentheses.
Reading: 46 (kPa)
